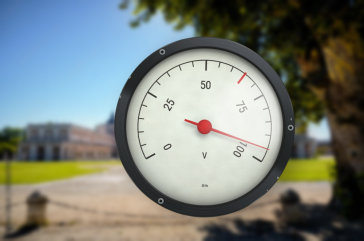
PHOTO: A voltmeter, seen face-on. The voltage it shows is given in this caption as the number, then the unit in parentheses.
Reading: 95 (V)
